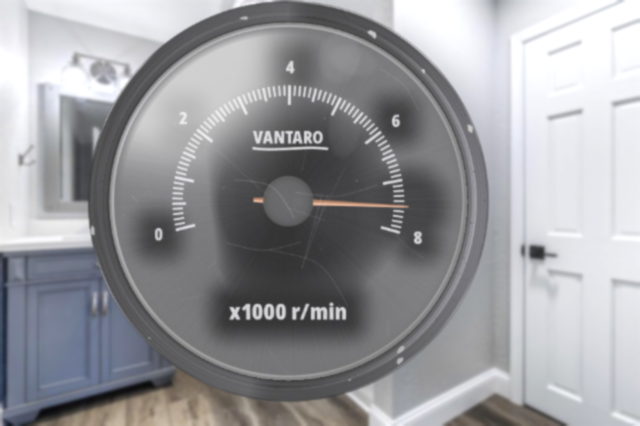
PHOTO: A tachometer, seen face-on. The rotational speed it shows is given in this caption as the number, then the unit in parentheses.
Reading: 7500 (rpm)
